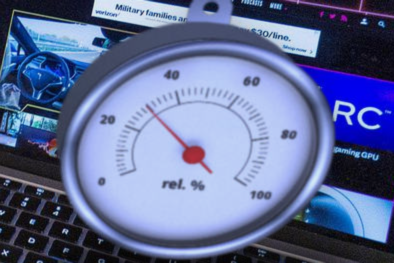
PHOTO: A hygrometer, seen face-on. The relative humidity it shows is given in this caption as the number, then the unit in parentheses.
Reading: 30 (%)
